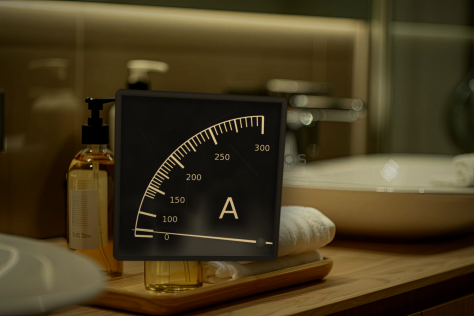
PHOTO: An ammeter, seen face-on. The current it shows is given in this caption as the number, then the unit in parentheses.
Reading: 50 (A)
